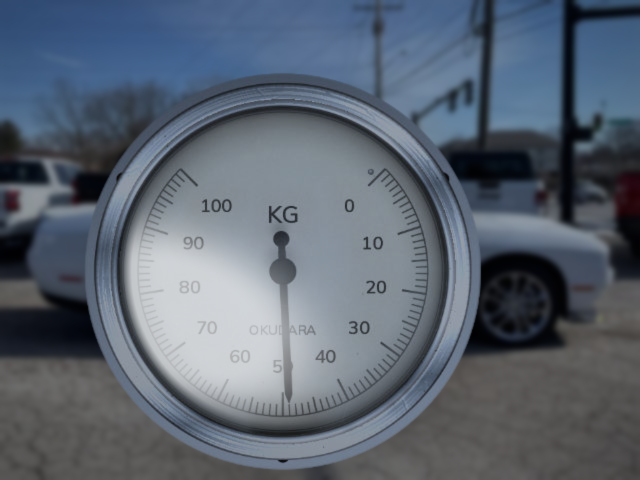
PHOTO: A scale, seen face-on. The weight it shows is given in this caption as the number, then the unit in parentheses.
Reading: 49 (kg)
